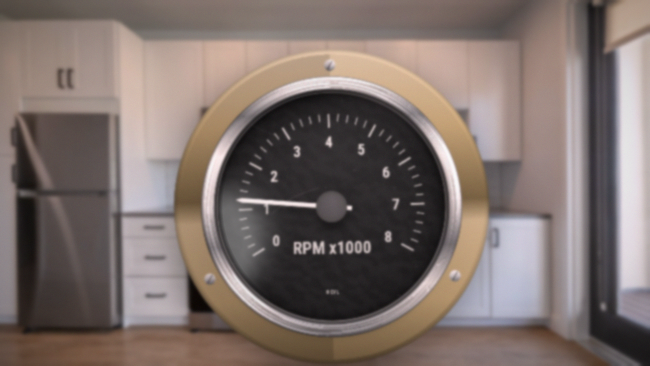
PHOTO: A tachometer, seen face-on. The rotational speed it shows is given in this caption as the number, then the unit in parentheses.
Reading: 1200 (rpm)
